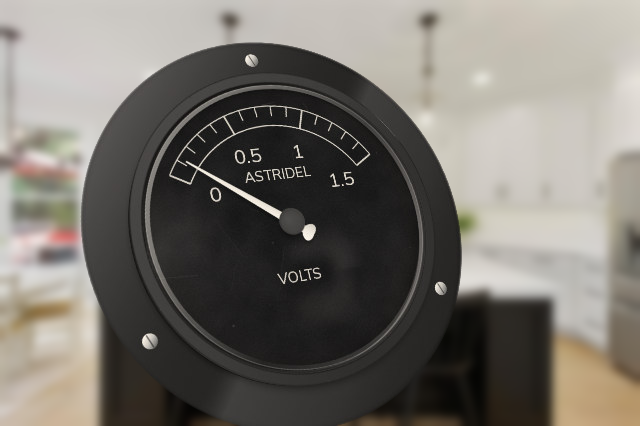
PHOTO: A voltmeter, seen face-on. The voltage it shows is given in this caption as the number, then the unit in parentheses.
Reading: 0.1 (V)
